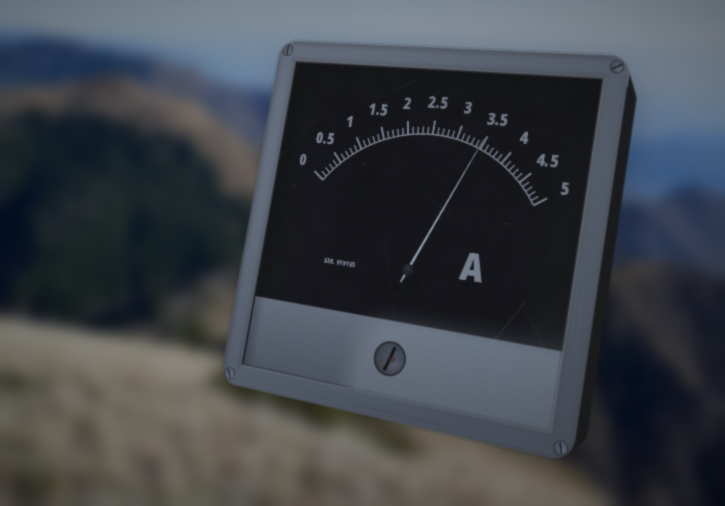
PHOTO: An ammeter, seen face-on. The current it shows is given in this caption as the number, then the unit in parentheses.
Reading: 3.5 (A)
